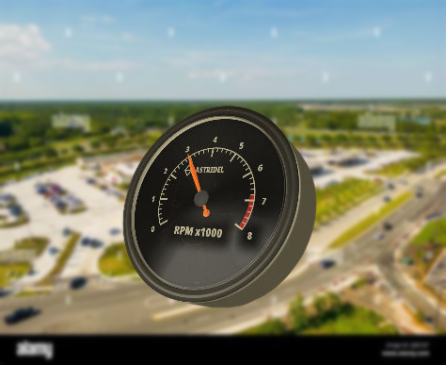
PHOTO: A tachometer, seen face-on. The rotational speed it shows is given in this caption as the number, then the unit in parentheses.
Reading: 3000 (rpm)
